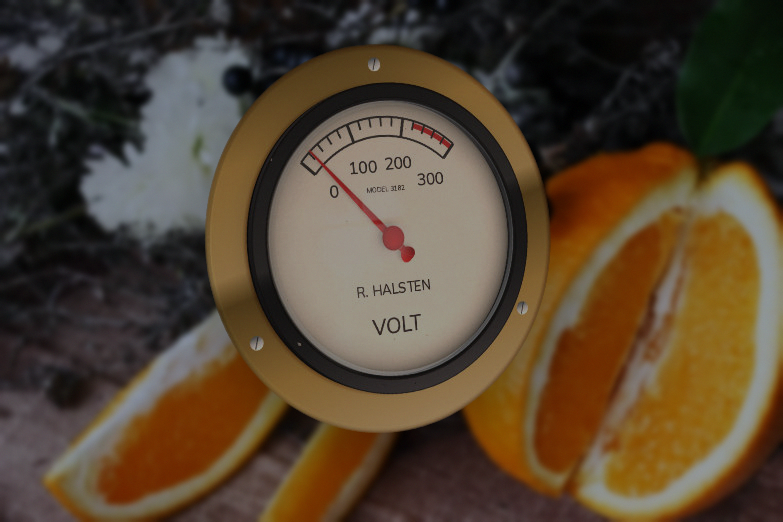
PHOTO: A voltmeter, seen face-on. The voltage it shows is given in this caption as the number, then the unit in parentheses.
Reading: 20 (V)
